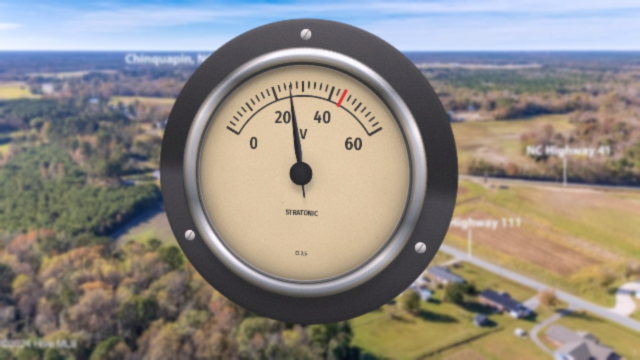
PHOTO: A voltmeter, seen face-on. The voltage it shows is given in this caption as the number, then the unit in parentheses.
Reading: 26 (V)
